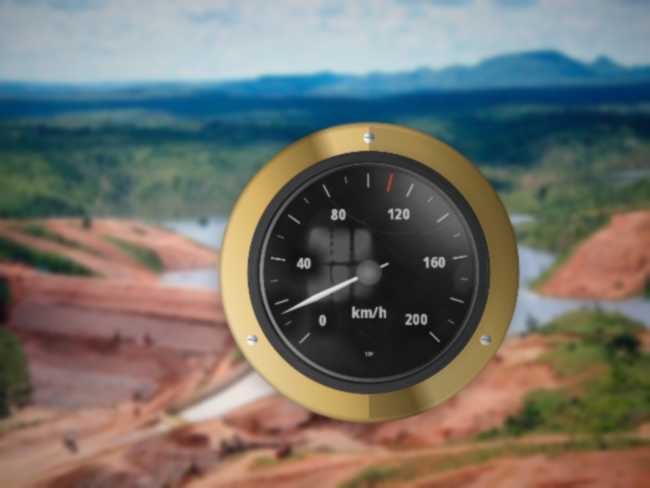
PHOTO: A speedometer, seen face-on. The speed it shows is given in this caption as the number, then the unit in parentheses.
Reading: 15 (km/h)
